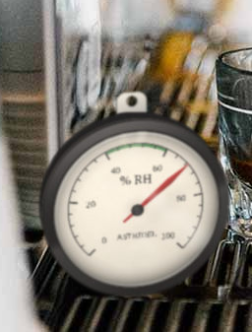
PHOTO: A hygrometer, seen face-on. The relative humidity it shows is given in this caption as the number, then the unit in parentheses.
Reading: 68 (%)
